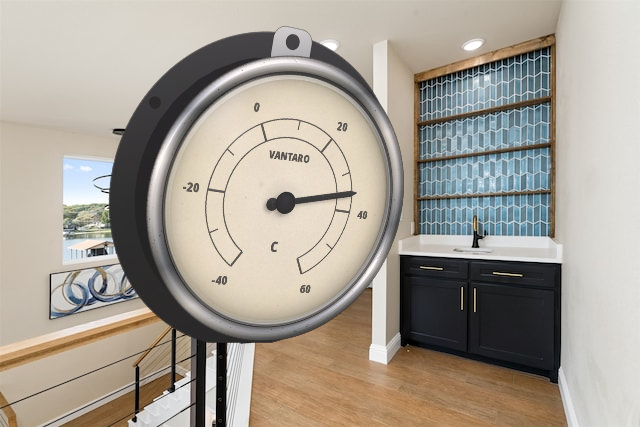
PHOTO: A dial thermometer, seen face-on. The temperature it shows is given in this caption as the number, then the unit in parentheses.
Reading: 35 (°C)
